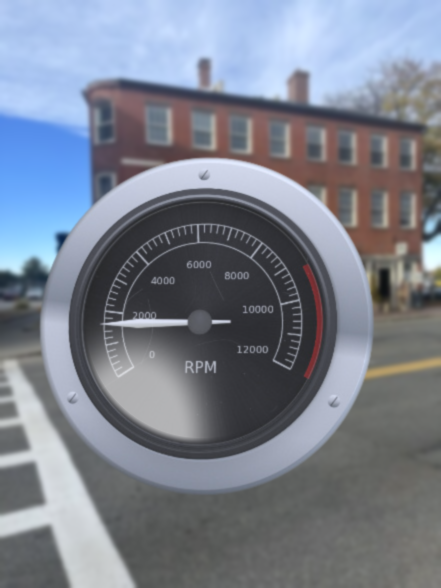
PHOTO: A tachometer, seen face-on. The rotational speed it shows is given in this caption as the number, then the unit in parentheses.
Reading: 1600 (rpm)
